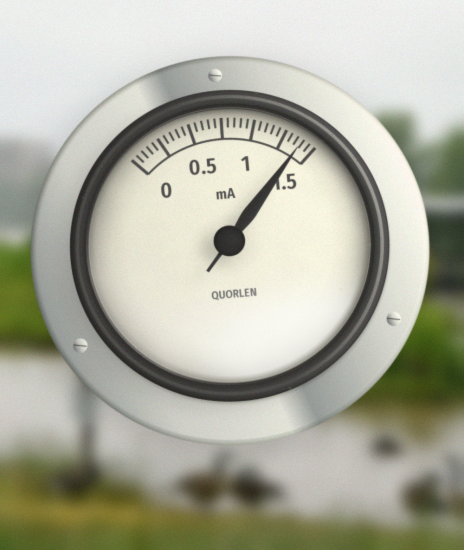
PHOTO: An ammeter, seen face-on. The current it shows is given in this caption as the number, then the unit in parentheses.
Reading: 1.4 (mA)
